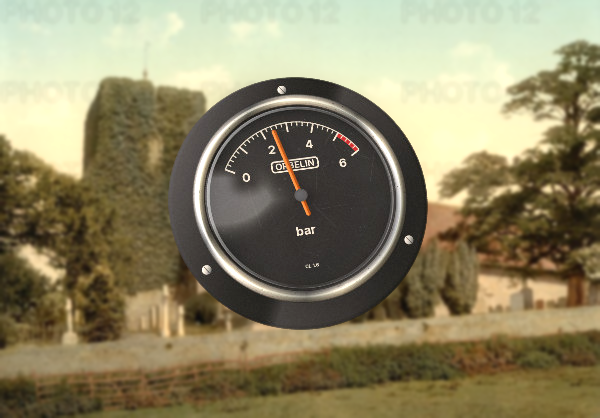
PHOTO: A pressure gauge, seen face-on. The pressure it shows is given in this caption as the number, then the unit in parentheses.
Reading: 2.4 (bar)
